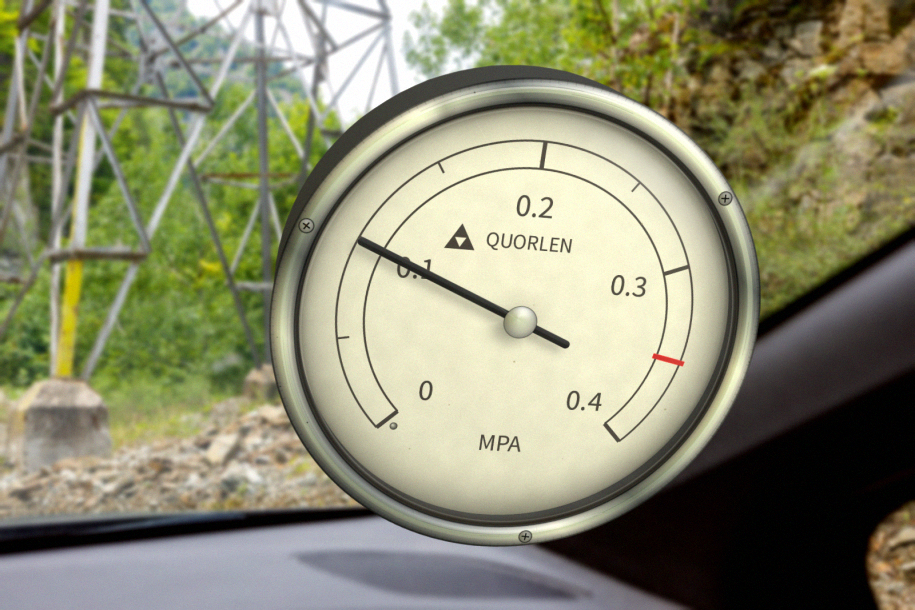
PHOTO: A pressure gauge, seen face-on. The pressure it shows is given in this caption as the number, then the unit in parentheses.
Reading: 0.1 (MPa)
